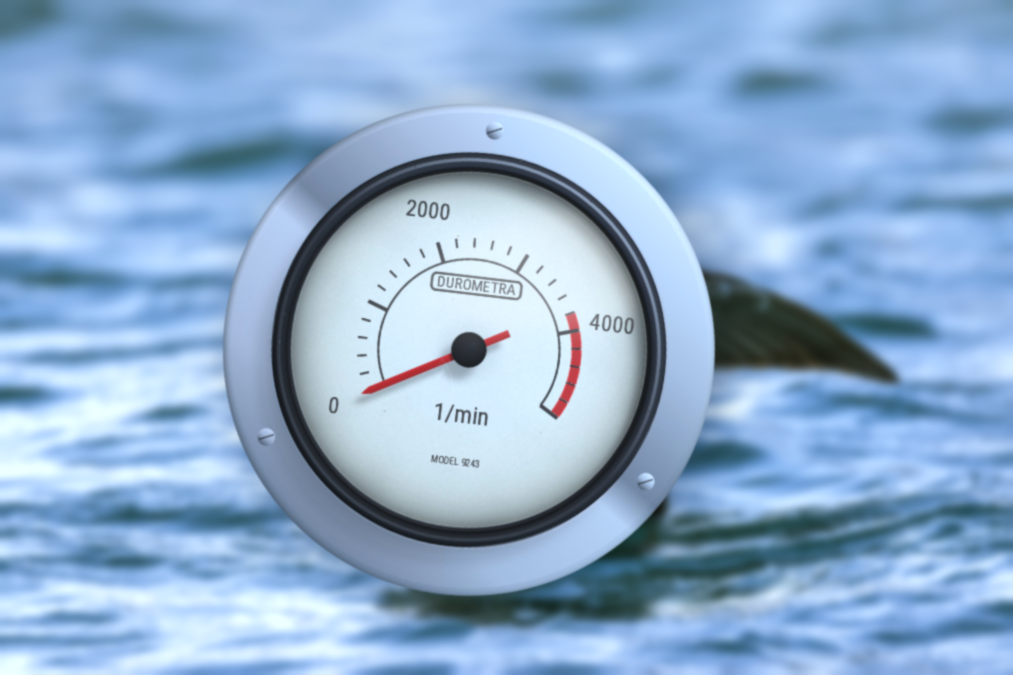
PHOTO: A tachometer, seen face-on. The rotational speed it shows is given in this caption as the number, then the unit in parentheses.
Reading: 0 (rpm)
